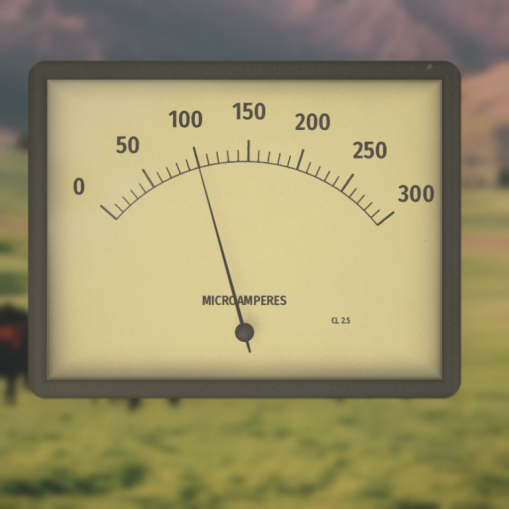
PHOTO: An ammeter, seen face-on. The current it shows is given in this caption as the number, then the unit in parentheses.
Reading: 100 (µA)
